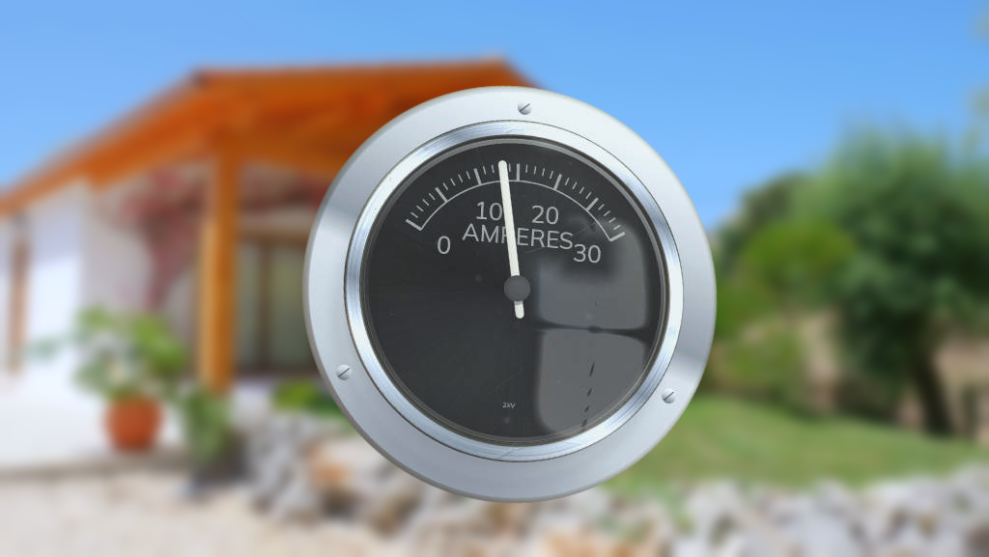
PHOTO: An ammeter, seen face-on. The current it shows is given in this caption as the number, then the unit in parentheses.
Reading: 13 (A)
